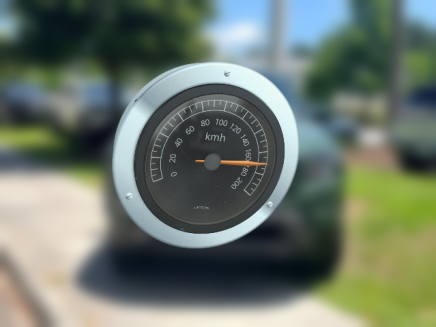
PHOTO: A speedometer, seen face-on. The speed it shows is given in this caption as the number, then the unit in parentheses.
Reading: 170 (km/h)
